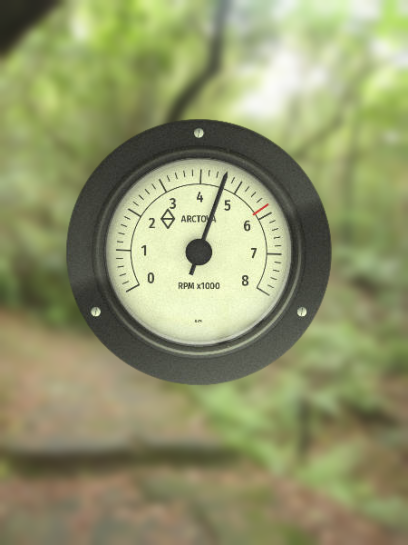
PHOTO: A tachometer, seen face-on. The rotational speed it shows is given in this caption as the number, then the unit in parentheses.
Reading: 4600 (rpm)
